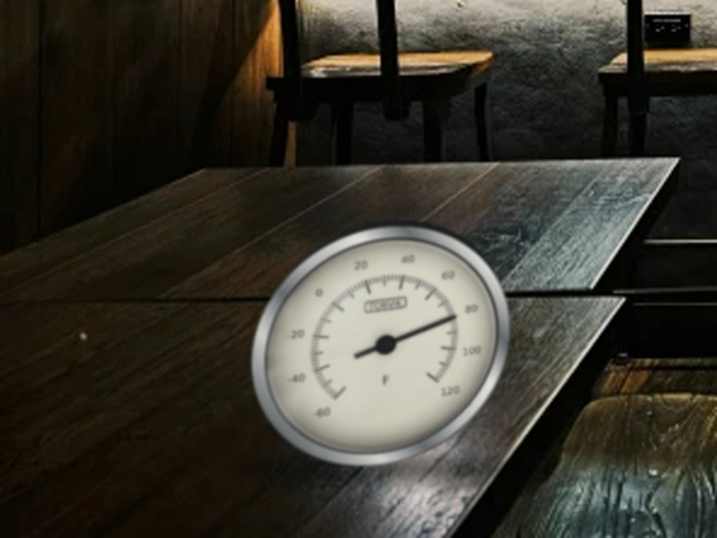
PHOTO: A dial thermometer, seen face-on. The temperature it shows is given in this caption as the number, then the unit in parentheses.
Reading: 80 (°F)
